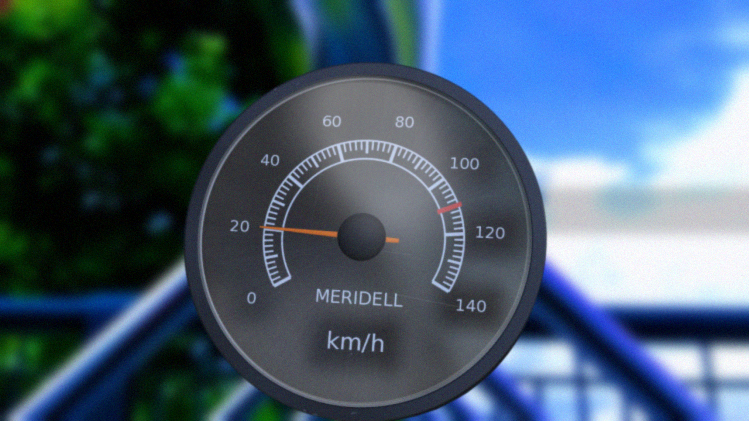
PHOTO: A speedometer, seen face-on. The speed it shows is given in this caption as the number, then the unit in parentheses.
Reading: 20 (km/h)
